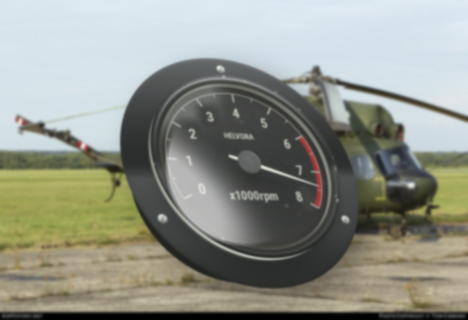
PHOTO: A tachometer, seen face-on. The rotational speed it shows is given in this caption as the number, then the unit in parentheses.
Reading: 7500 (rpm)
